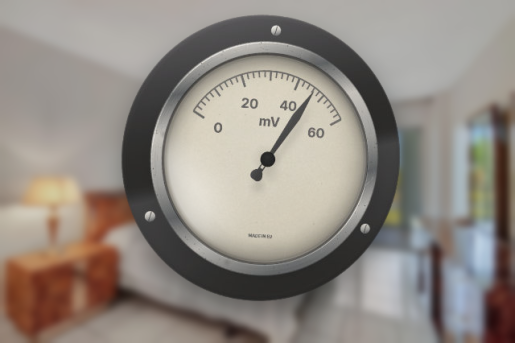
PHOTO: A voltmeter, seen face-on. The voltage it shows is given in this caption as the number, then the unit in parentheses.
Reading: 46 (mV)
